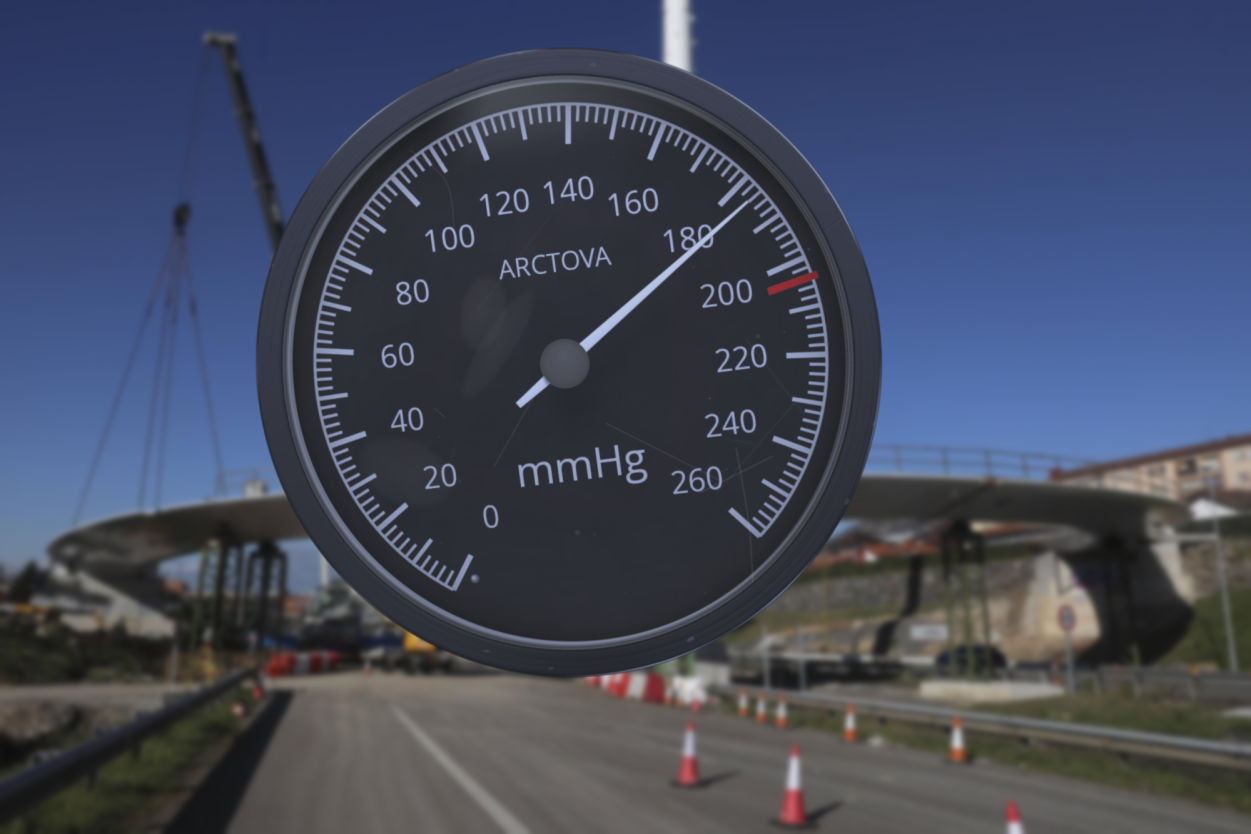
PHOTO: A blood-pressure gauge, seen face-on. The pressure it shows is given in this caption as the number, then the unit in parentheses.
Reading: 184 (mmHg)
